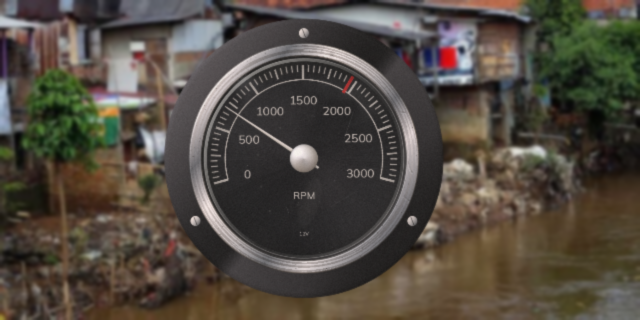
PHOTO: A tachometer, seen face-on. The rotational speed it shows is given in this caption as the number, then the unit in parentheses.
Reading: 700 (rpm)
